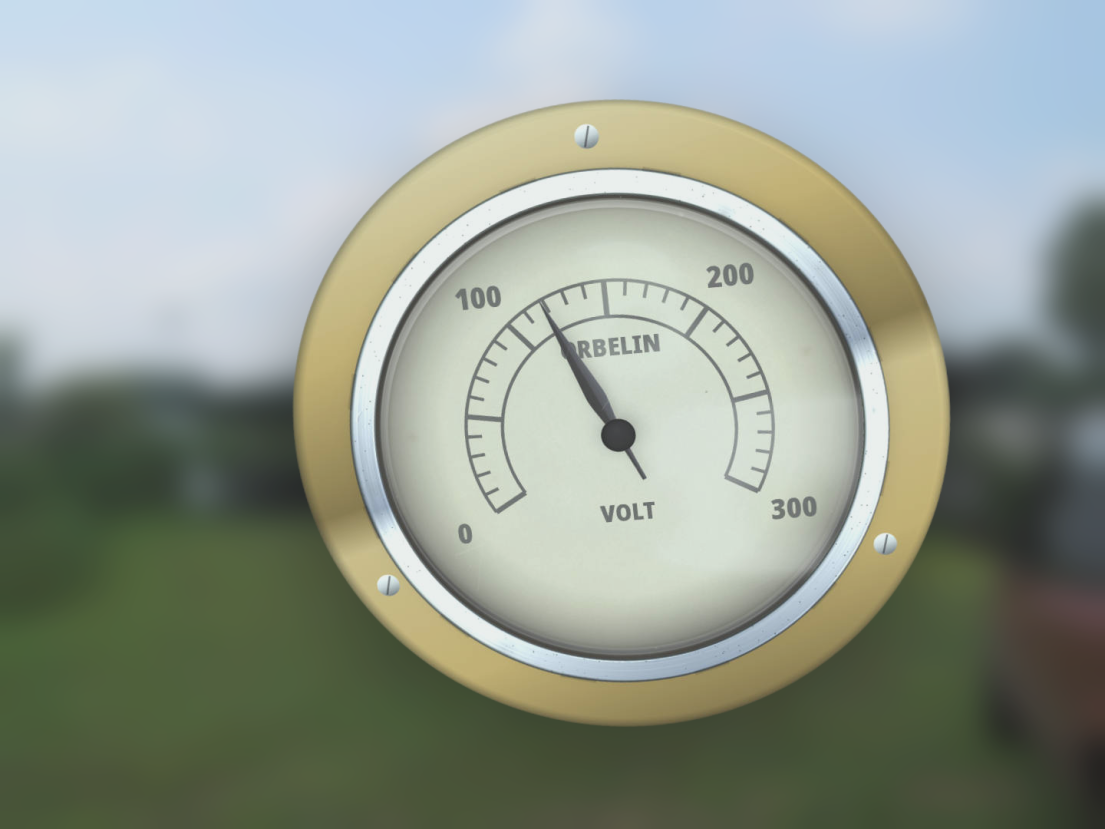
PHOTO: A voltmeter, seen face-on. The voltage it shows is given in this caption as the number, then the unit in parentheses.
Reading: 120 (V)
